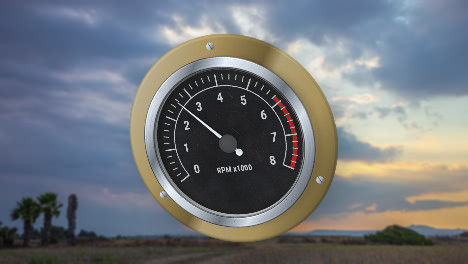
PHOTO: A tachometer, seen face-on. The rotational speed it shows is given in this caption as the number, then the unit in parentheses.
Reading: 2600 (rpm)
